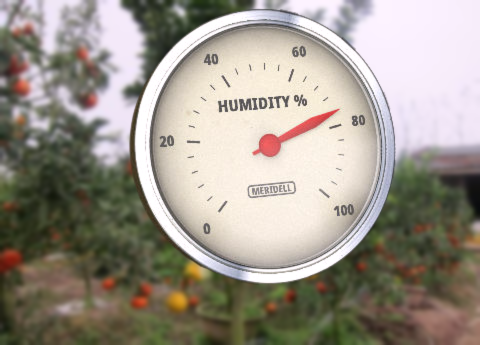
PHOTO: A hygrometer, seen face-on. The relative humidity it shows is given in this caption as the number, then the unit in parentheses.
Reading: 76 (%)
